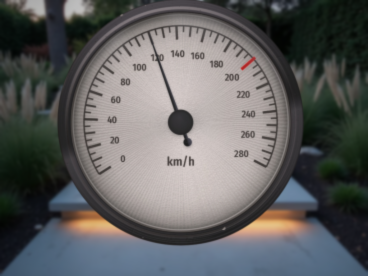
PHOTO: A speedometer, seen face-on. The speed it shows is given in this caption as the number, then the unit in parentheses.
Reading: 120 (km/h)
